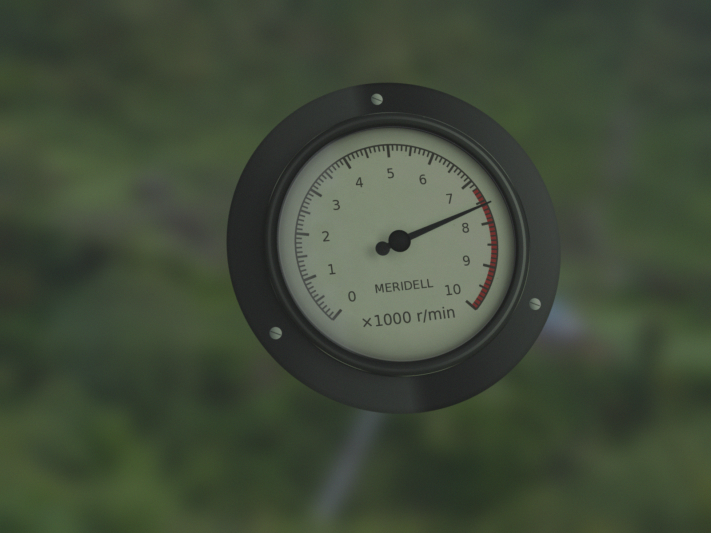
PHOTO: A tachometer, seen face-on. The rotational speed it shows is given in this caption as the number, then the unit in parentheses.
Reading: 7600 (rpm)
